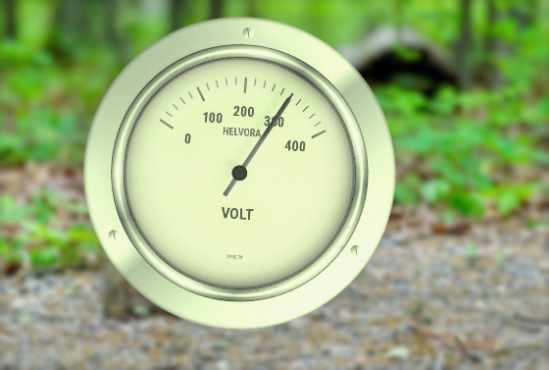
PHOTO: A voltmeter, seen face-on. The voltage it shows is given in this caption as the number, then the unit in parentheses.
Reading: 300 (V)
